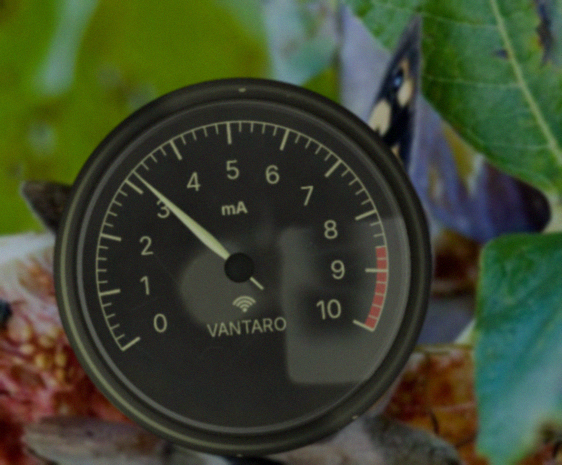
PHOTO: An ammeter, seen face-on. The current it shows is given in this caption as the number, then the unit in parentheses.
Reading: 3.2 (mA)
